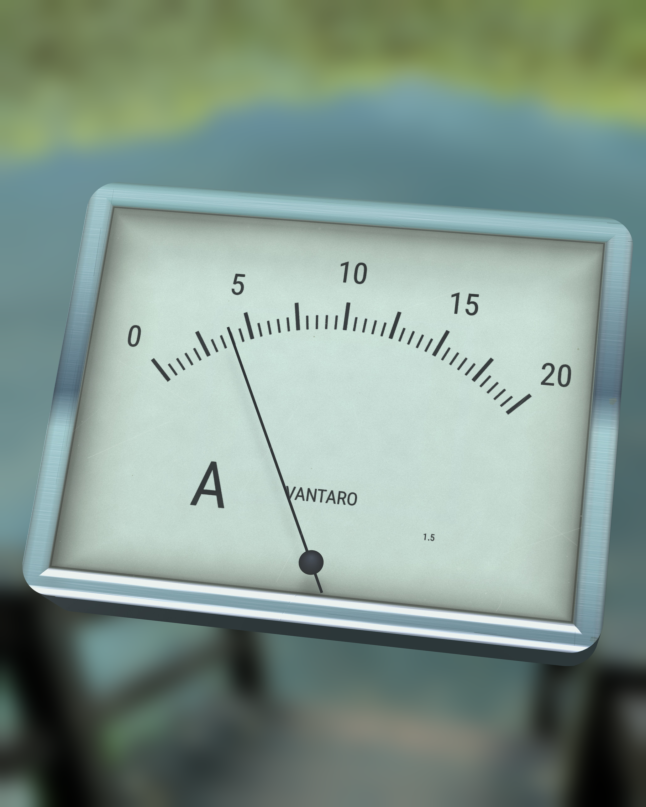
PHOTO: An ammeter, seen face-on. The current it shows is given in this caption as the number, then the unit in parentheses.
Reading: 4 (A)
